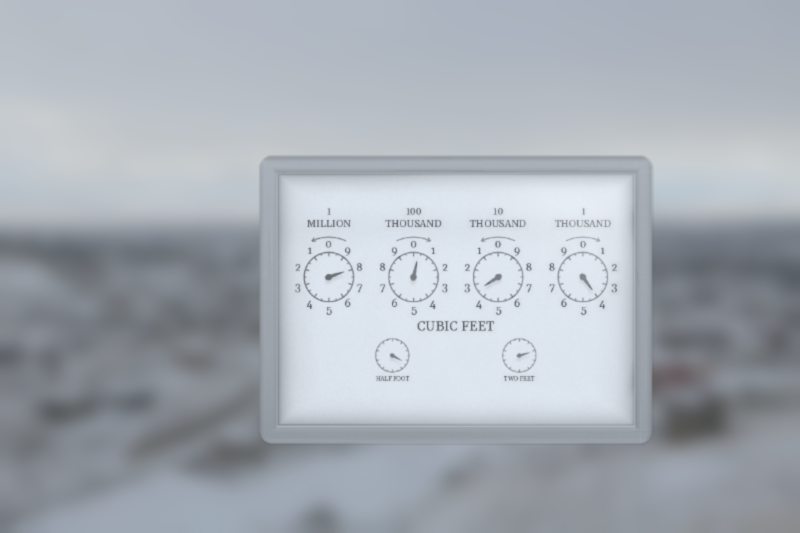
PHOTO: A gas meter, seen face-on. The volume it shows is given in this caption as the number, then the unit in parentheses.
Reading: 803400 (ft³)
